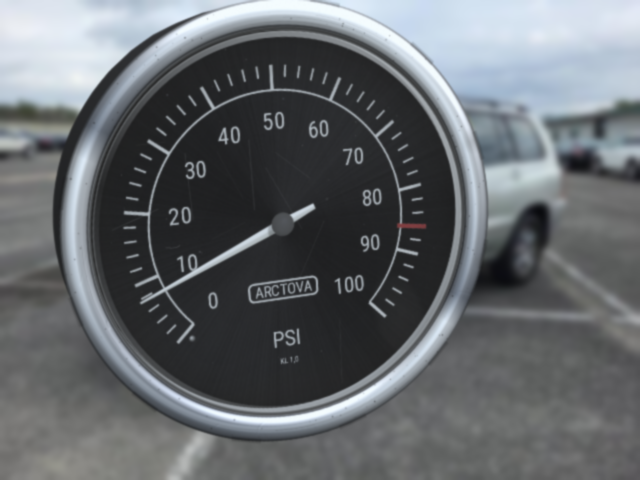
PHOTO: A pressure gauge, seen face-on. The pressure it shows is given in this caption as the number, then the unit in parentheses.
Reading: 8 (psi)
